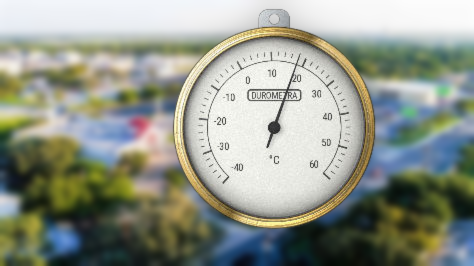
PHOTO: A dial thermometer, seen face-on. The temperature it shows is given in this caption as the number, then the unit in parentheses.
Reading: 18 (°C)
